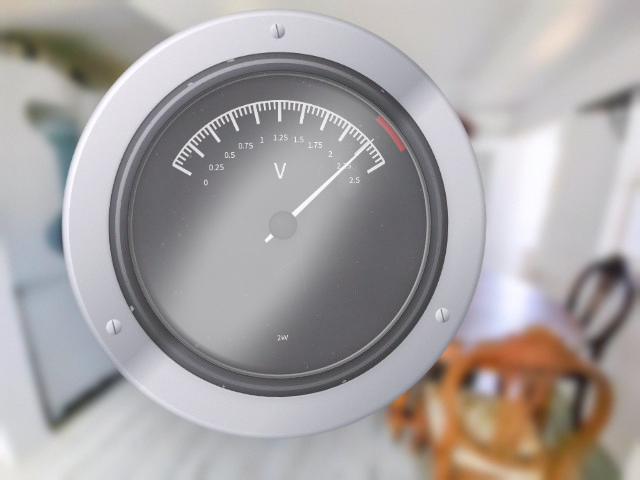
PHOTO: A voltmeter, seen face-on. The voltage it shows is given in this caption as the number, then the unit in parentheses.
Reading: 2.25 (V)
